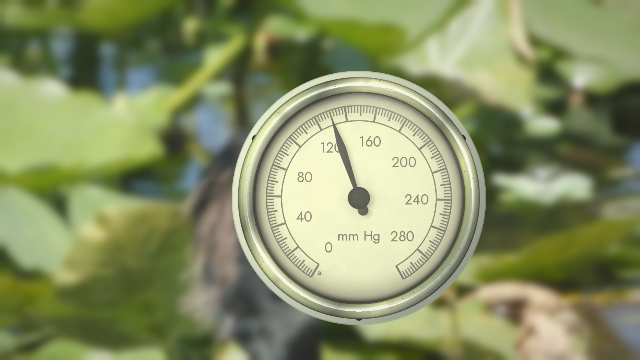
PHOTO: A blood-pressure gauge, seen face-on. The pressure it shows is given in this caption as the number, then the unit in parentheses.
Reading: 130 (mmHg)
